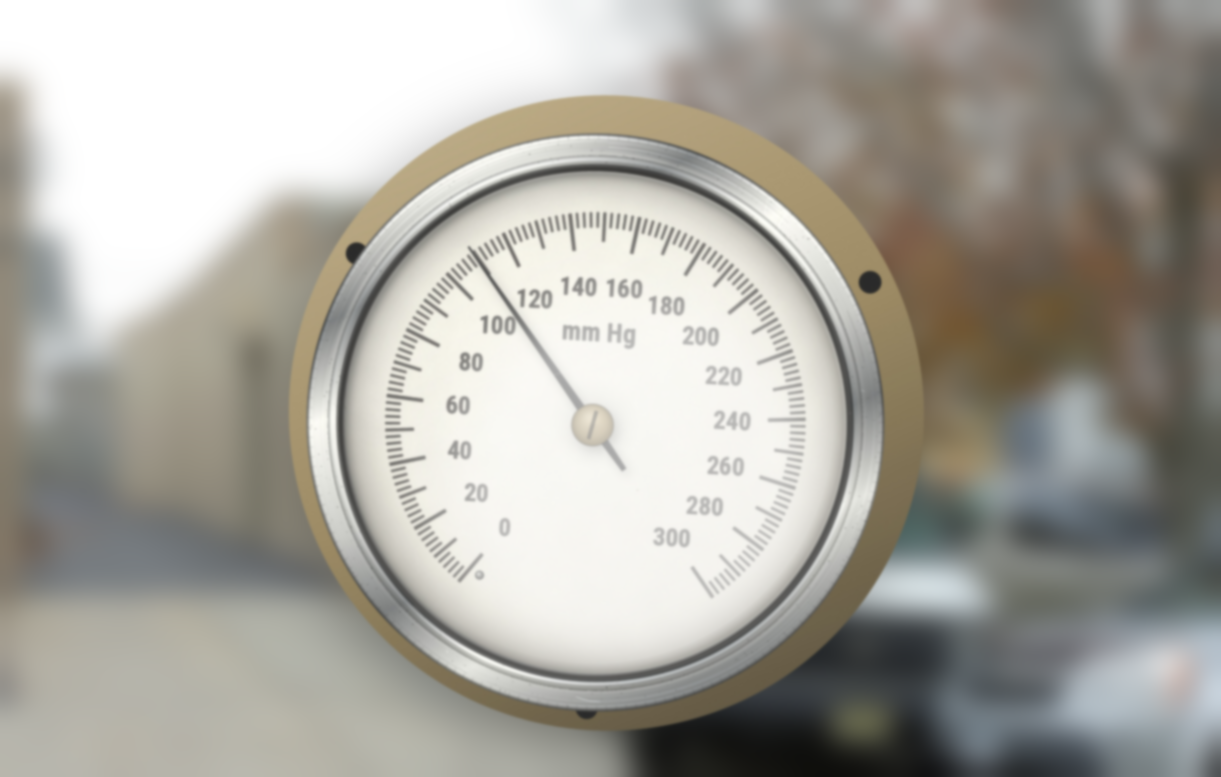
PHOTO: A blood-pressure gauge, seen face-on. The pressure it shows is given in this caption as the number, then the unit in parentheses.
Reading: 110 (mmHg)
